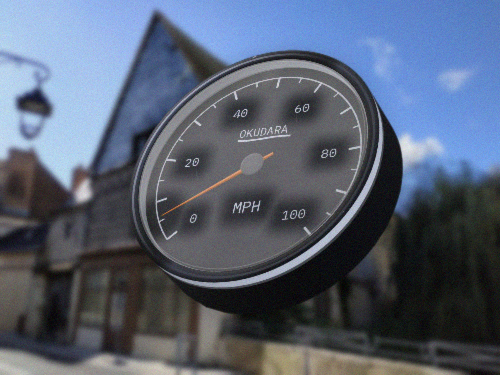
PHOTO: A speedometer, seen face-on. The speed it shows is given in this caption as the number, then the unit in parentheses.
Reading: 5 (mph)
